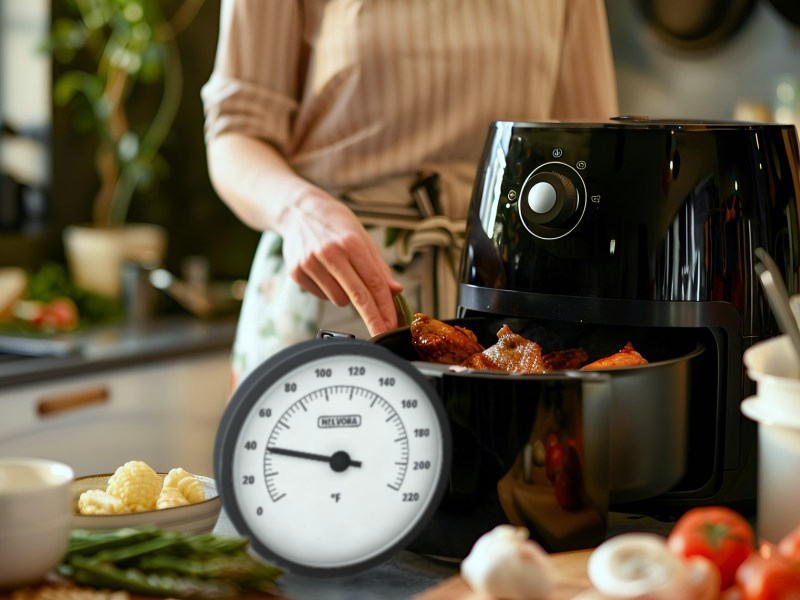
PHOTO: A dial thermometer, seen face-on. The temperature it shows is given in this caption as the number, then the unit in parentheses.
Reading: 40 (°F)
